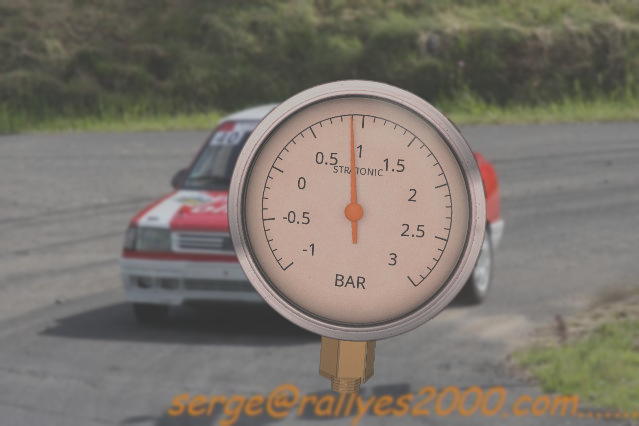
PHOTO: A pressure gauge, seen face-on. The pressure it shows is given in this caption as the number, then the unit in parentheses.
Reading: 0.9 (bar)
